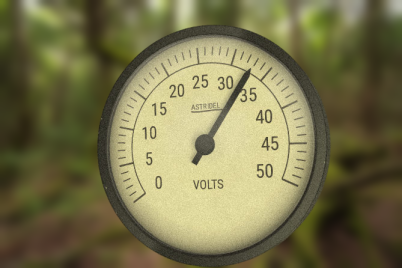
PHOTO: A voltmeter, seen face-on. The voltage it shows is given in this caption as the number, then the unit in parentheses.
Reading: 33 (V)
